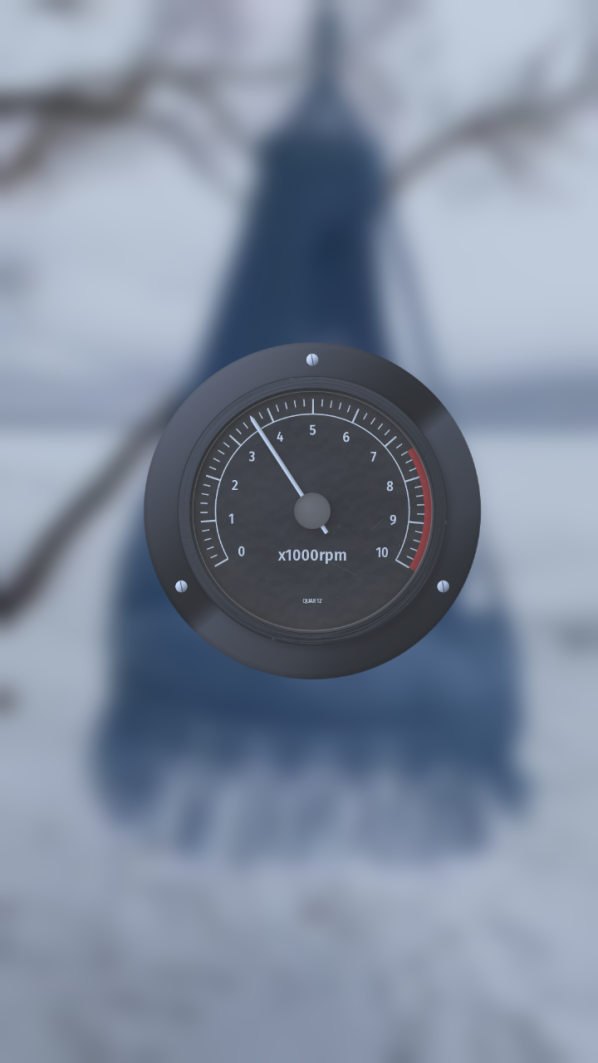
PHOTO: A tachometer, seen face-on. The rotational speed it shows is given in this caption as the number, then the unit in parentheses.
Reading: 3600 (rpm)
